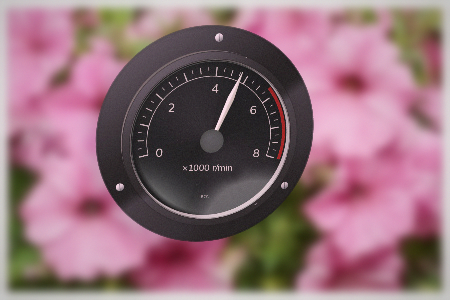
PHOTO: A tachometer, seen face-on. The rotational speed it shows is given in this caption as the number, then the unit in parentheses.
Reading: 4750 (rpm)
